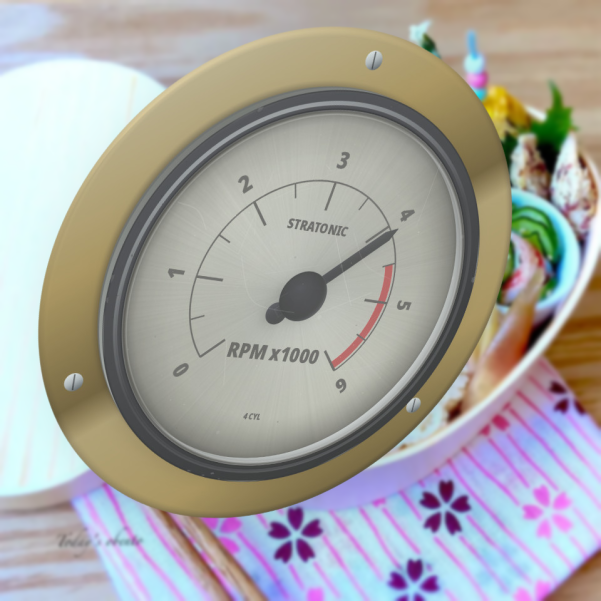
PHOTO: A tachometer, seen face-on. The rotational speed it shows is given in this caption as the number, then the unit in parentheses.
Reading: 4000 (rpm)
